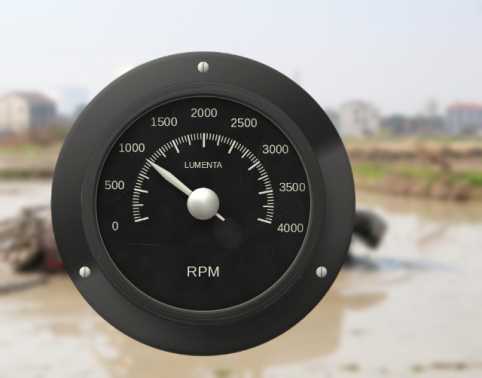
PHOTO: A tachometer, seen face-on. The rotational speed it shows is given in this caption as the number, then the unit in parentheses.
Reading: 1000 (rpm)
